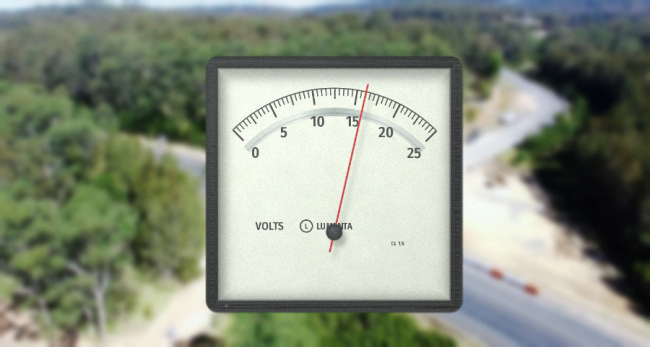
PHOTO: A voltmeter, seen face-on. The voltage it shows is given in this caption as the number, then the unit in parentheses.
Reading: 16 (V)
